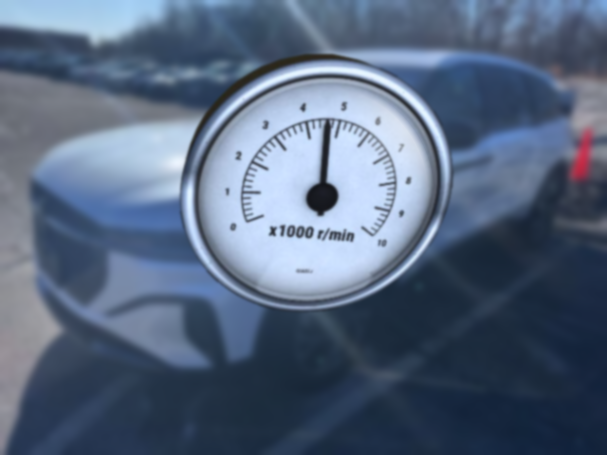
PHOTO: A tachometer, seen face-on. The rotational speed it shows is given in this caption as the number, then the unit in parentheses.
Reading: 4600 (rpm)
